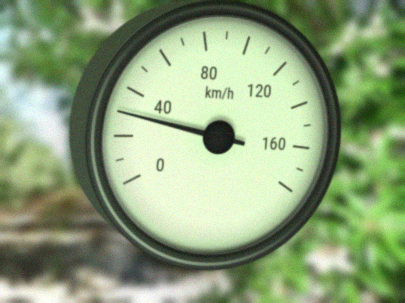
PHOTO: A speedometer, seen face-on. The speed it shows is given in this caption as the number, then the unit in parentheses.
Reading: 30 (km/h)
